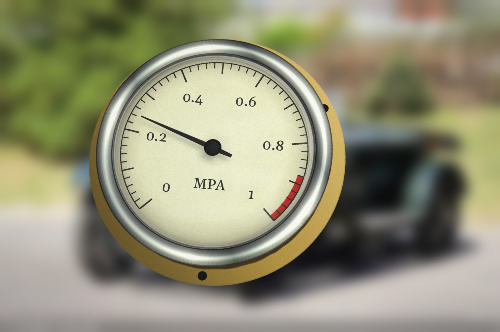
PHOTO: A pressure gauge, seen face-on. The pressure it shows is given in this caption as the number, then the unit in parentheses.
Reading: 0.24 (MPa)
